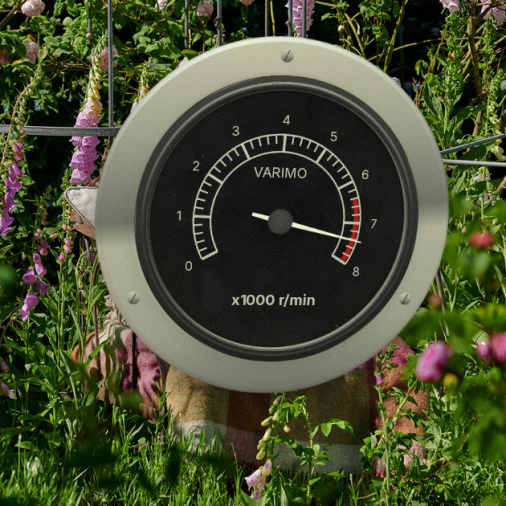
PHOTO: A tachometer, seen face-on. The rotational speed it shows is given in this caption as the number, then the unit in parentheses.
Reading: 7400 (rpm)
